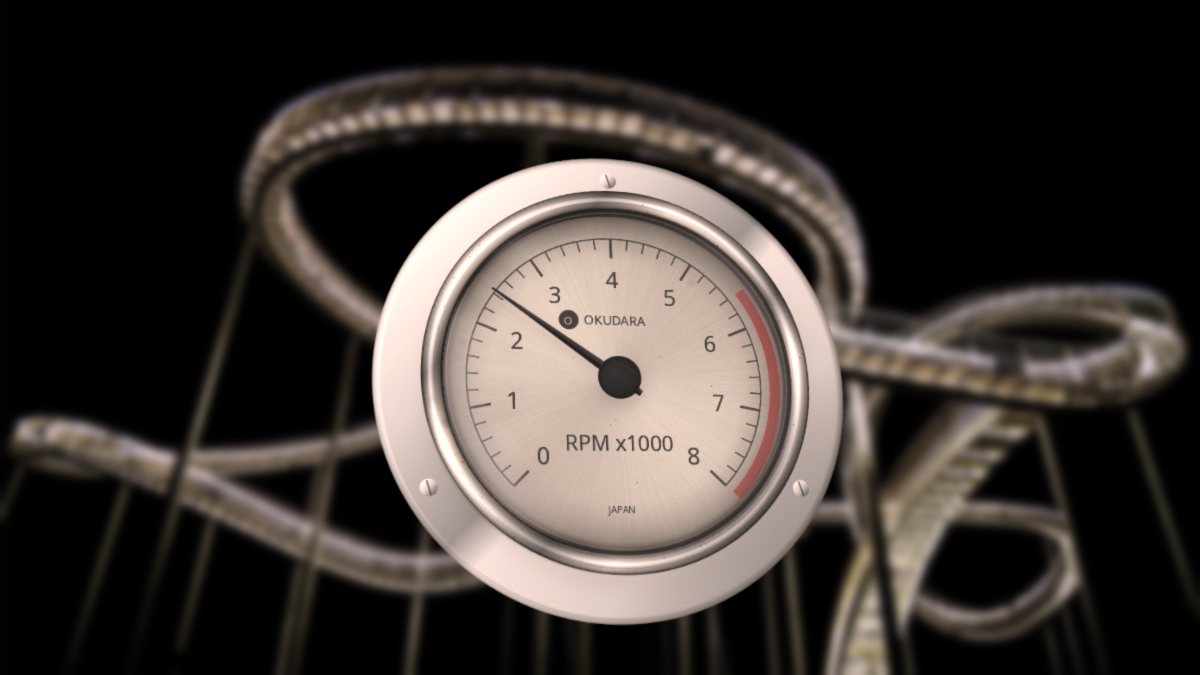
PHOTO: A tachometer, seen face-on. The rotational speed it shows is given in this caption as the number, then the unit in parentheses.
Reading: 2400 (rpm)
